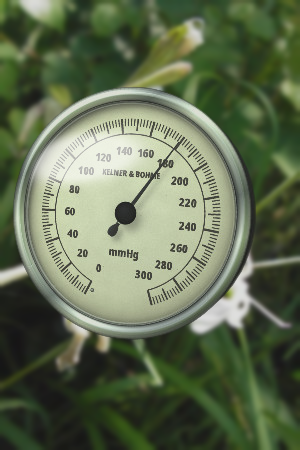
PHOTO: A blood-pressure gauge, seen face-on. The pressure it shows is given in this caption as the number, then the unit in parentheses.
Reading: 180 (mmHg)
